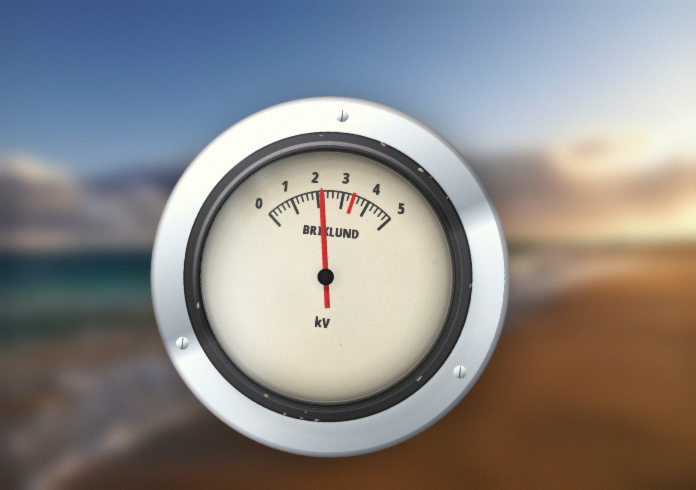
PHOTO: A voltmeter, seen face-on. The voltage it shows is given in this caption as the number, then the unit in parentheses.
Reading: 2.2 (kV)
